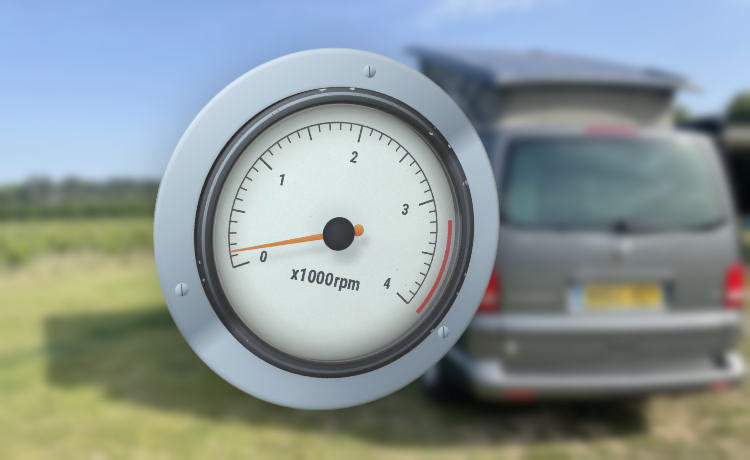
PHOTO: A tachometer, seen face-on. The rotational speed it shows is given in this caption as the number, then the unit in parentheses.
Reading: 150 (rpm)
